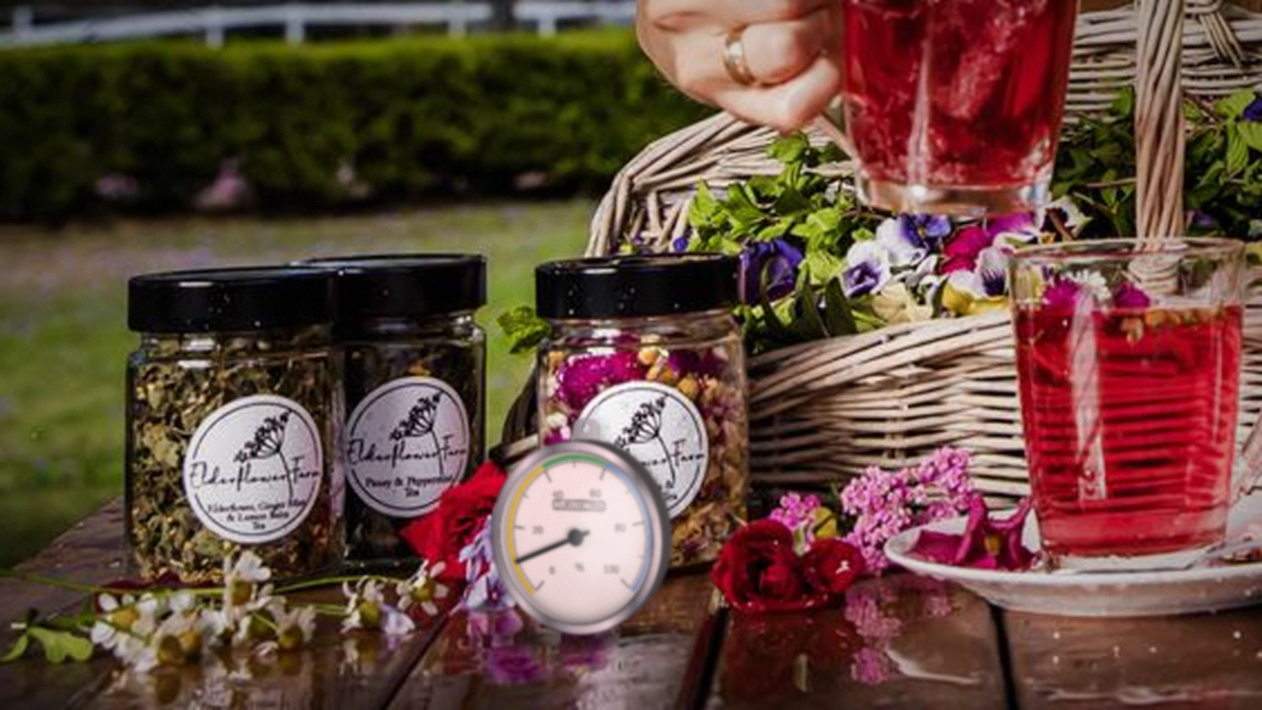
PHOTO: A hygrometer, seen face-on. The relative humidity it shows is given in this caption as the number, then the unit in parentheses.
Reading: 10 (%)
